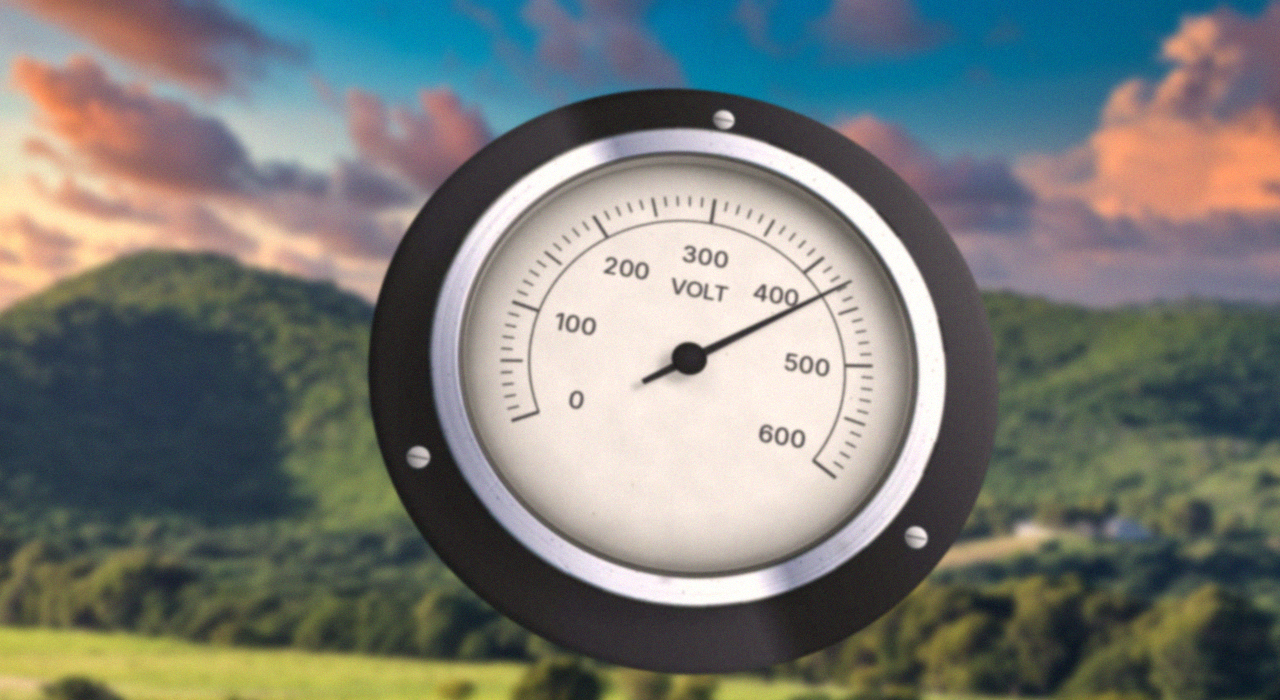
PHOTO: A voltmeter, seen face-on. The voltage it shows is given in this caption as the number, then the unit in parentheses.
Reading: 430 (V)
